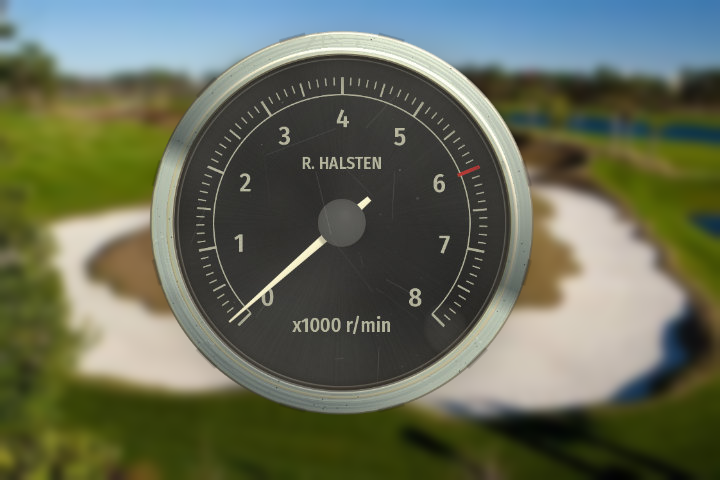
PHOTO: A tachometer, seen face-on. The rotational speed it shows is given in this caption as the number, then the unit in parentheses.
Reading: 100 (rpm)
